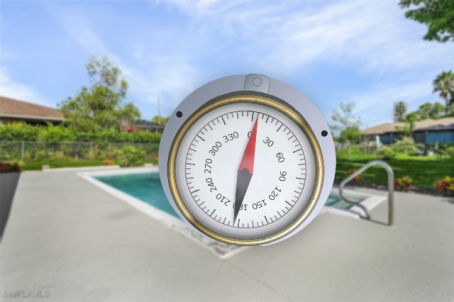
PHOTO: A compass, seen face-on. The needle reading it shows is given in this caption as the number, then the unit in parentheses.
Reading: 5 (°)
